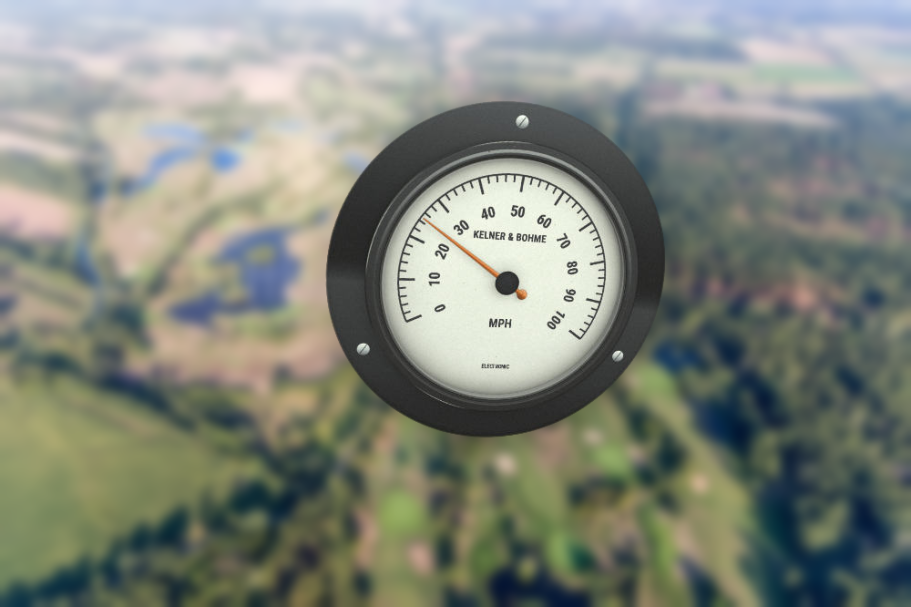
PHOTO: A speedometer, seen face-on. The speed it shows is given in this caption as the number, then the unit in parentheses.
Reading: 25 (mph)
